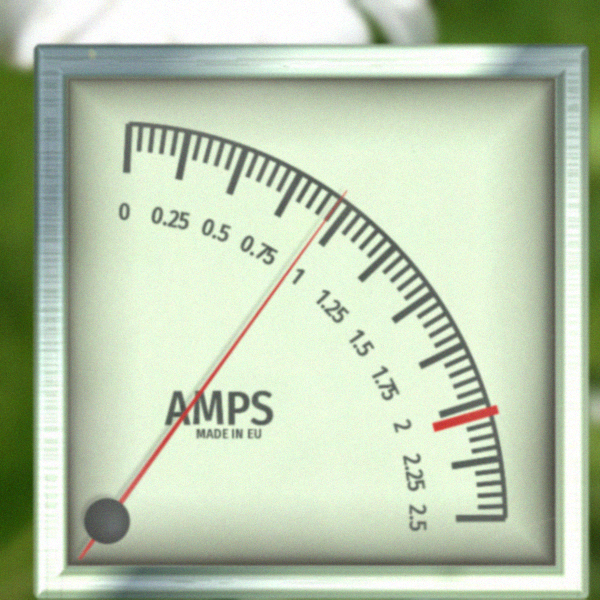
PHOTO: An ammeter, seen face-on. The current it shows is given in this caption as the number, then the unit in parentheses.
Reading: 0.95 (A)
